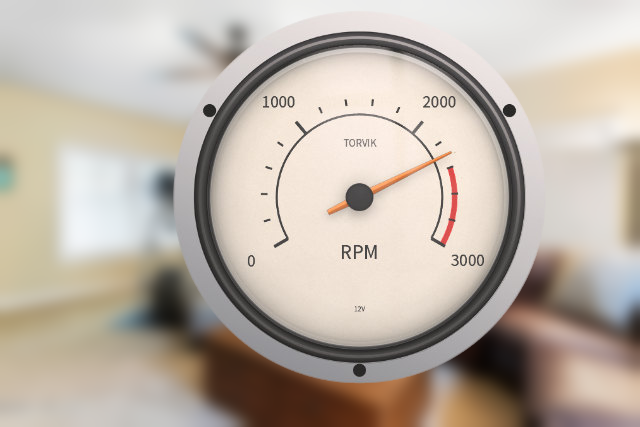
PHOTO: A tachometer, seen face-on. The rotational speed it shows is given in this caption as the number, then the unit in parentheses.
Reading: 2300 (rpm)
